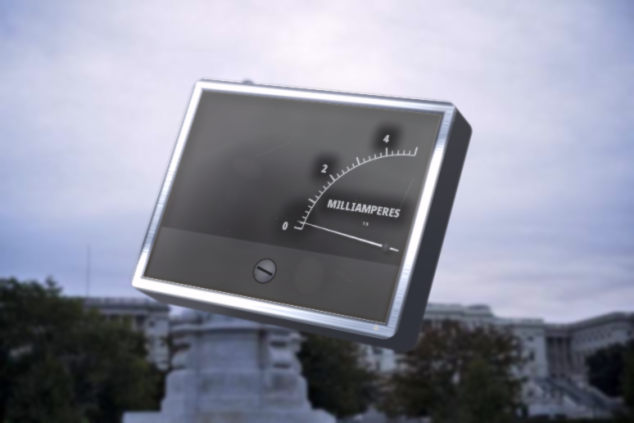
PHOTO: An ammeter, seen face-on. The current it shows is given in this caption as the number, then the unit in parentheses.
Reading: 0.2 (mA)
